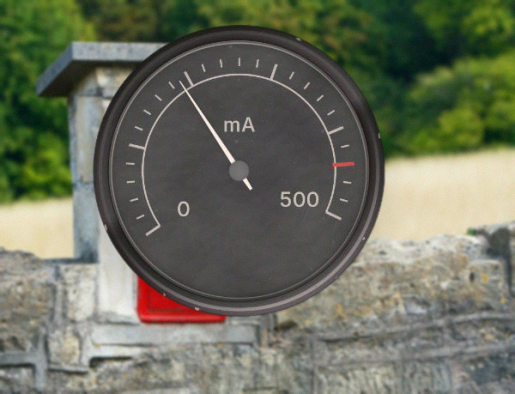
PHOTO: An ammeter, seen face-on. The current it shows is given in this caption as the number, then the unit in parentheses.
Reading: 190 (mA)
